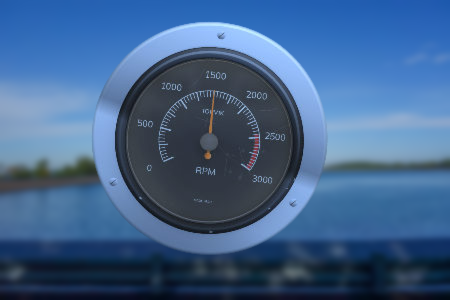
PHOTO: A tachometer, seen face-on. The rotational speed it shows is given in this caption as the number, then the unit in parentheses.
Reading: 1500 (rpm)
